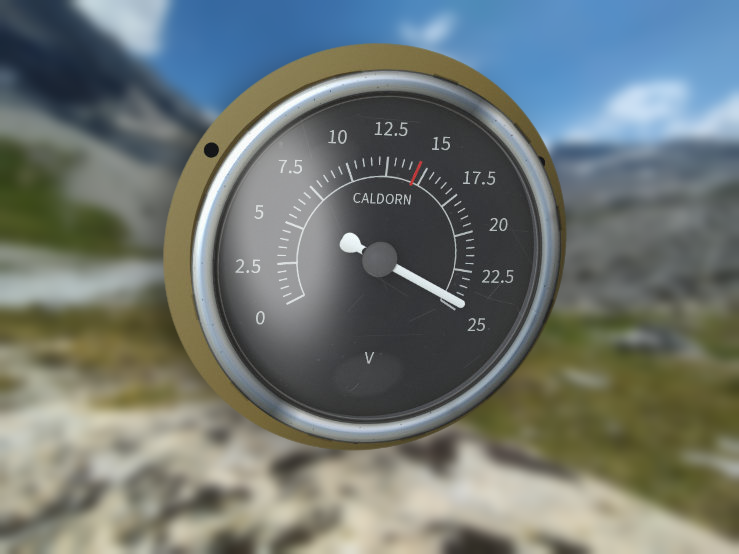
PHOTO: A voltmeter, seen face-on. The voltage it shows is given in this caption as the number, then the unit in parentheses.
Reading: 24.5 (V)
